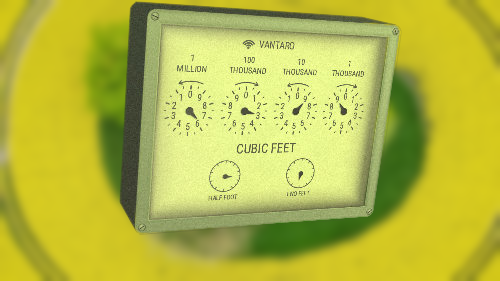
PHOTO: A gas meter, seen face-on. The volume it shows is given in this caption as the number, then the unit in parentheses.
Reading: 628900 (ft³)
